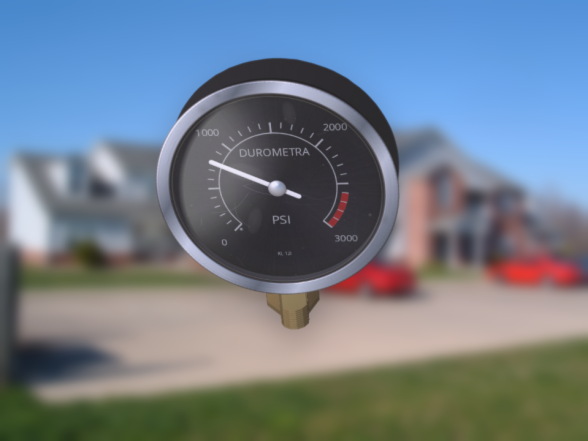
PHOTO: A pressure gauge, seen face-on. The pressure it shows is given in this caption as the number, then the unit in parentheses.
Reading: 800 (psi)
